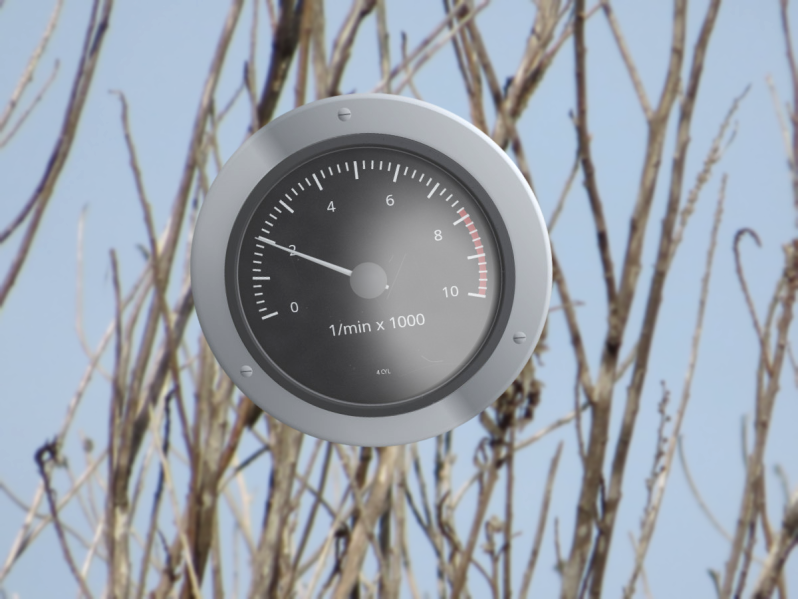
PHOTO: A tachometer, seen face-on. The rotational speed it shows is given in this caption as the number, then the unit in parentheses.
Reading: 2000 (rpm)
